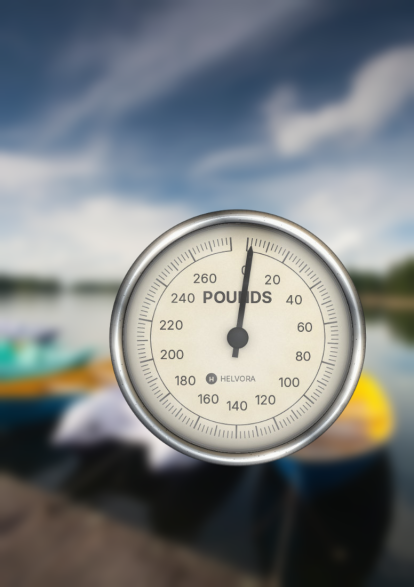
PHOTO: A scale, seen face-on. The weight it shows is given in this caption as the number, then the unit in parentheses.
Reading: 2 (lb)
